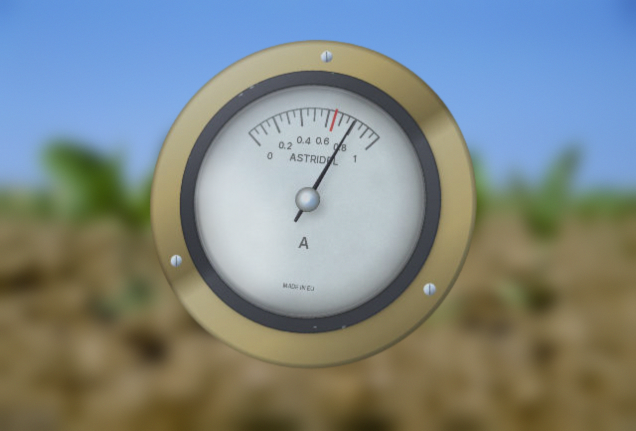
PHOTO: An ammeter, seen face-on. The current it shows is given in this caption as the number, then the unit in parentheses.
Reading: 0.8 (A)
